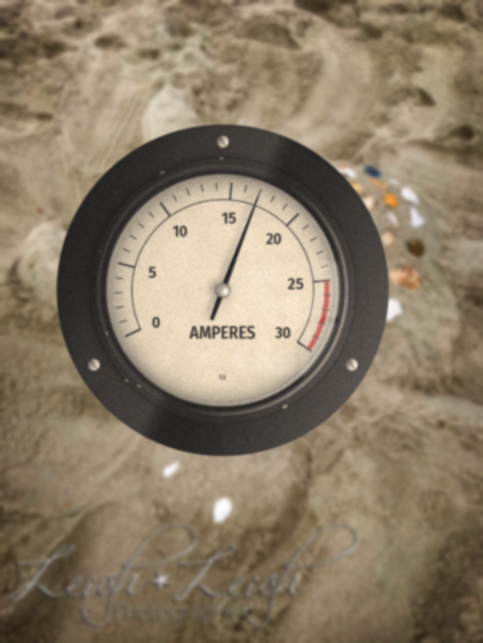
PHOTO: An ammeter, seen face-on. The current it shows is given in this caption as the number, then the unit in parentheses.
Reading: 17 (A)
